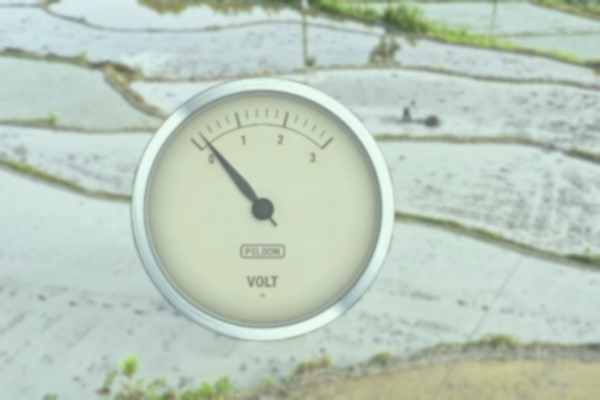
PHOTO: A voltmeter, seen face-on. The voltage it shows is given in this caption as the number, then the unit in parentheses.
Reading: 0.2 (V)
